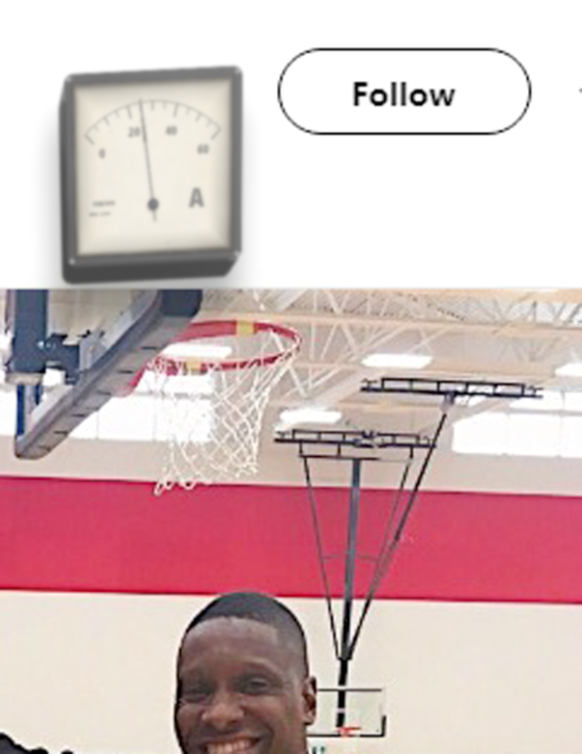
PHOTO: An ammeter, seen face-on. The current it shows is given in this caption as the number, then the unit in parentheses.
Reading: 25 (A)
